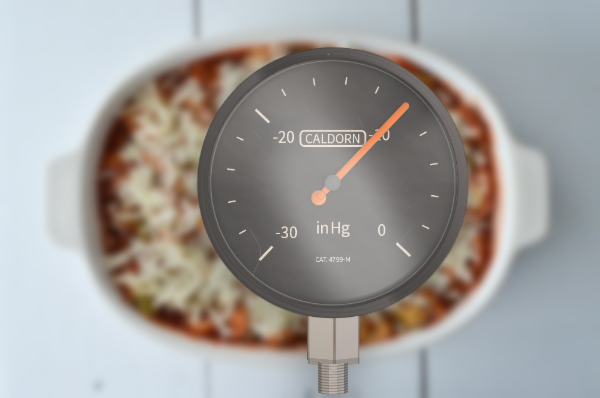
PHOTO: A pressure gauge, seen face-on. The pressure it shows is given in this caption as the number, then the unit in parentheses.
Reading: -10 (inHg)
